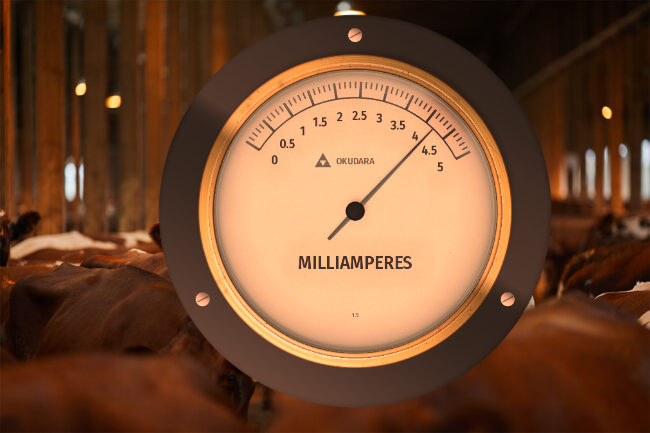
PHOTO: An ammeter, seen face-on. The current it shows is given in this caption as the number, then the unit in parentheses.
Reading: 4.2 (mA)
